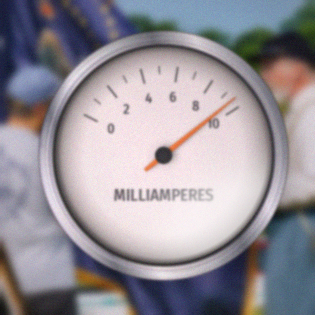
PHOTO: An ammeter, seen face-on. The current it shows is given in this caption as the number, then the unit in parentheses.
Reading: 9.5 (mA)
